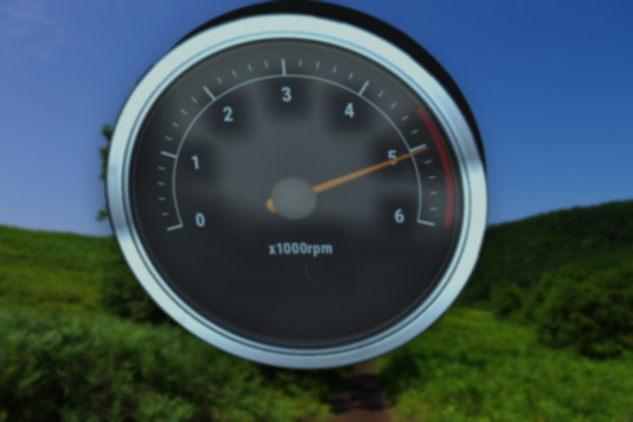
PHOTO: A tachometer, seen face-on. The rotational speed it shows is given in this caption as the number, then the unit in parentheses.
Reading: 5000 (rpm)
